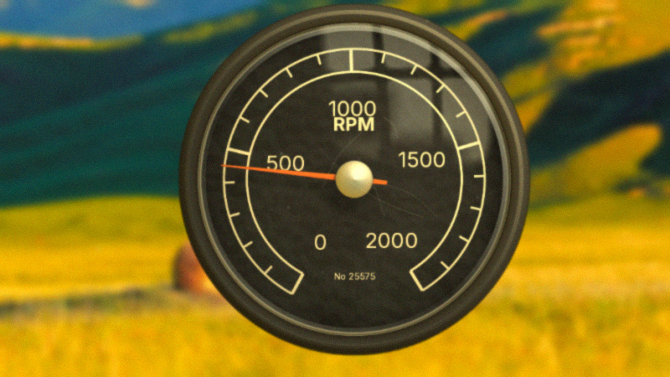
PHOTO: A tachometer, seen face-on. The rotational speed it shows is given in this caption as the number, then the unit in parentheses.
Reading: 450 (rpm)
